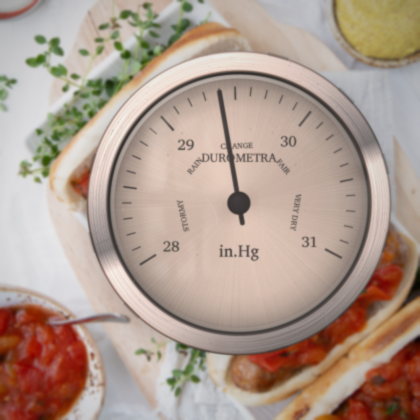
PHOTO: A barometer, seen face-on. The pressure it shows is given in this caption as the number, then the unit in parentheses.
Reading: 29.4 (inHg)
